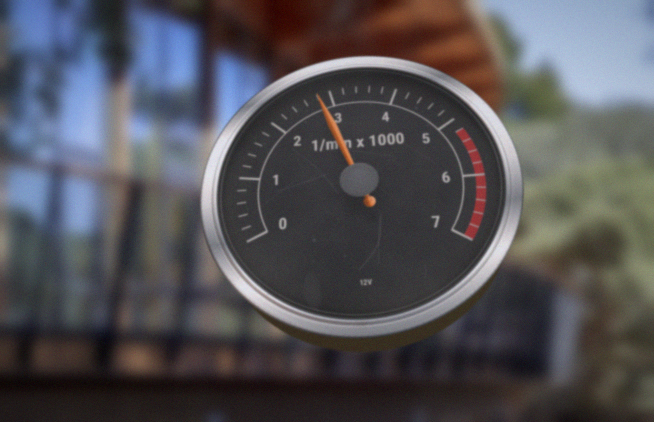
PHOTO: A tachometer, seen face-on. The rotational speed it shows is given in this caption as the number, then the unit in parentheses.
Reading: 2800 (rpm)
